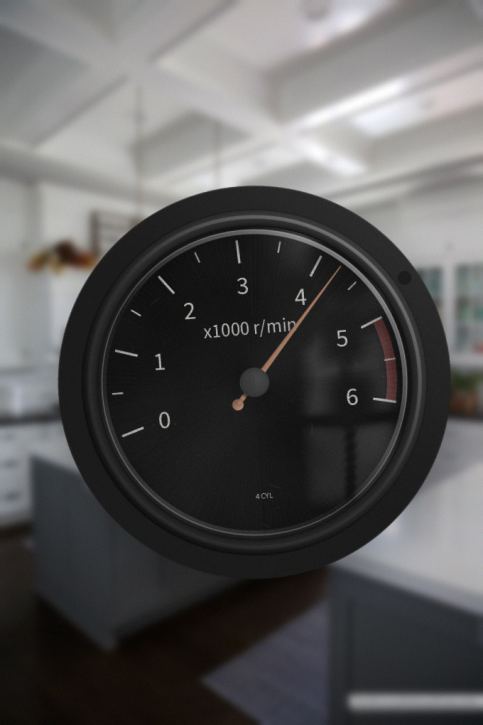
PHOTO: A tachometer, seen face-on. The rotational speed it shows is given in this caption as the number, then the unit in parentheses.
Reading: 4250 (rpm)
